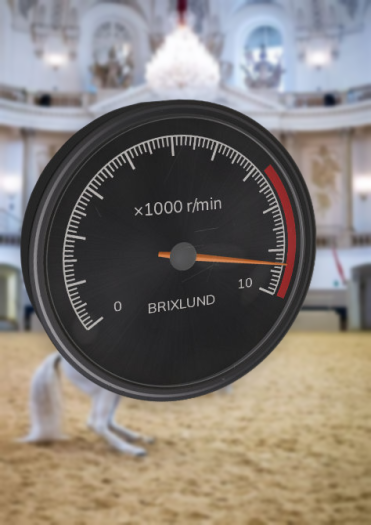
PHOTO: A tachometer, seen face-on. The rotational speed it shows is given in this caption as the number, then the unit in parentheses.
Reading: 9300 (rpm)
